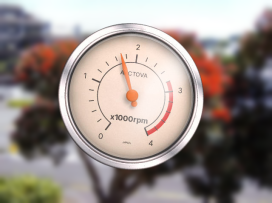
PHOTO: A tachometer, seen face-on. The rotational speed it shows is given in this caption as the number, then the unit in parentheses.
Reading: 1700 (rpm)
